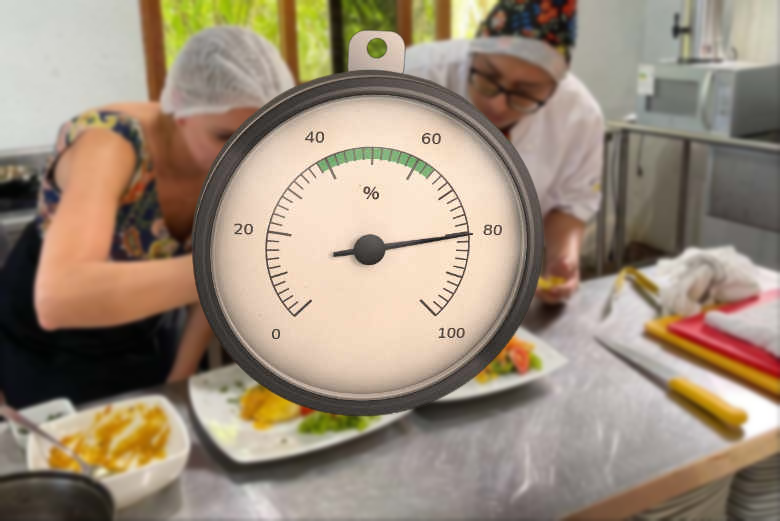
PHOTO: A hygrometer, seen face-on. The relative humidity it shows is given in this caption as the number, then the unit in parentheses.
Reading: 80 (%)
